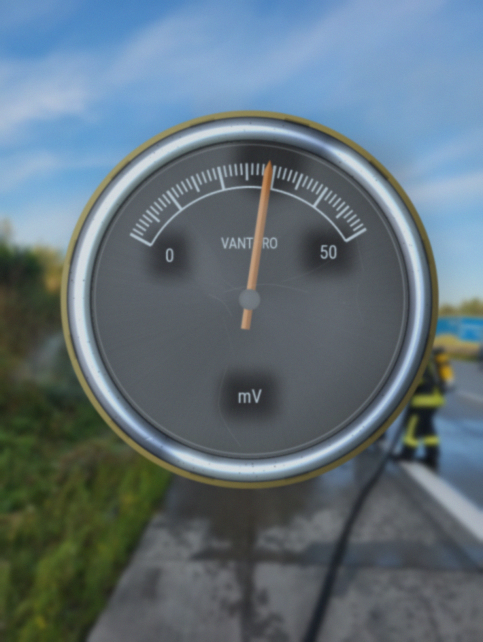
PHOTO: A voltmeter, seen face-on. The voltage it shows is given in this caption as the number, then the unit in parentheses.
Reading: 29 (mV)
